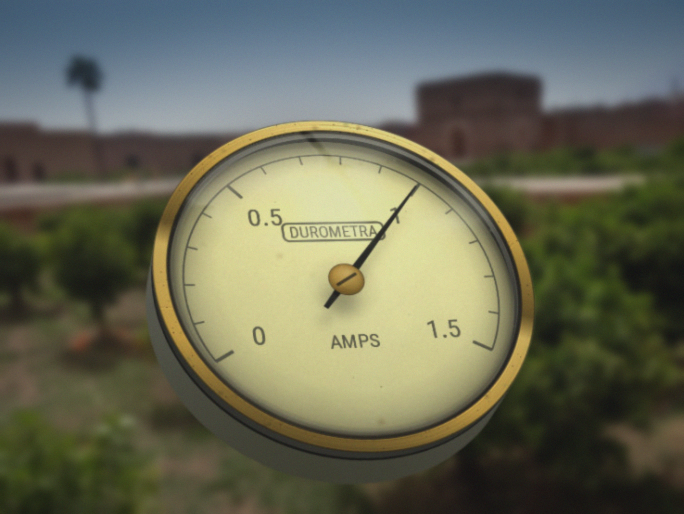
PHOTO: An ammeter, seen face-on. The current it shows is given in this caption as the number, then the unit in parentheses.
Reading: 1 (A)
